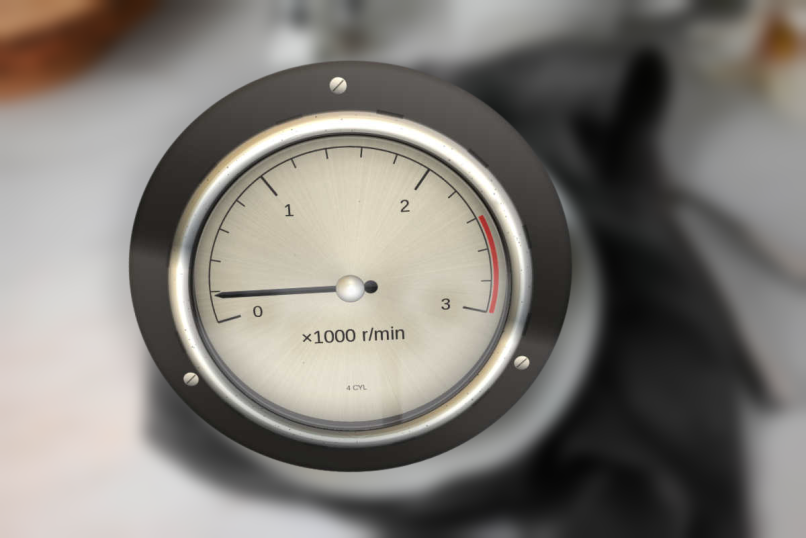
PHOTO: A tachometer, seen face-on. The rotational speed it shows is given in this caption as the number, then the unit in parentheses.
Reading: 200 (rpm)
